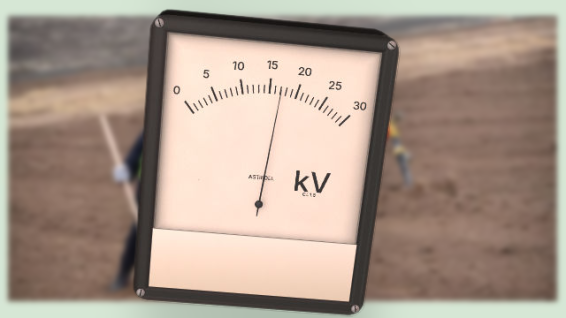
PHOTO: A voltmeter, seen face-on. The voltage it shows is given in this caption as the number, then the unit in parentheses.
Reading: 17 (kV)
